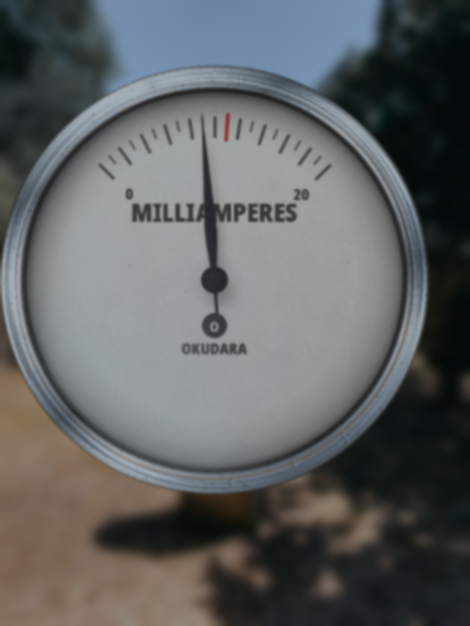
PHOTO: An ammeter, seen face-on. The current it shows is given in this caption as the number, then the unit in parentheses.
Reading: 9 (mA)
